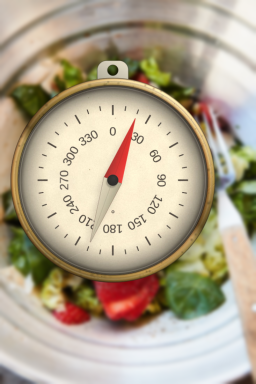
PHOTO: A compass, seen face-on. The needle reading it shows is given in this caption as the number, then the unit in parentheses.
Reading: 20 (°)
